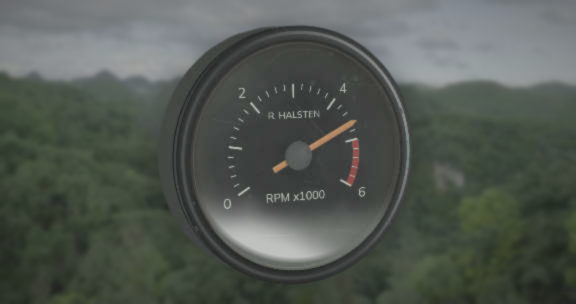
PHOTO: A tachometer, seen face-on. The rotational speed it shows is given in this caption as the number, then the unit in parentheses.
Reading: 4600 (rpm)
